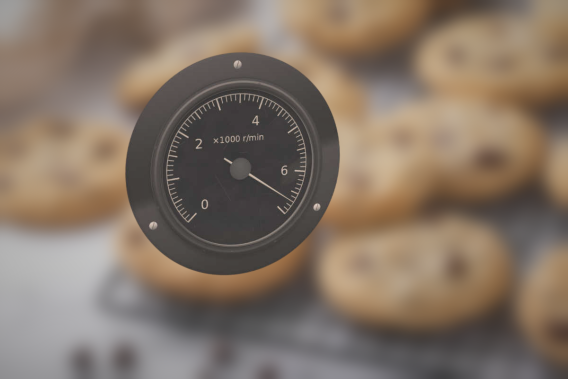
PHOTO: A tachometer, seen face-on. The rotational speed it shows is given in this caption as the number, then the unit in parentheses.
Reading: 6700 (rpm)
